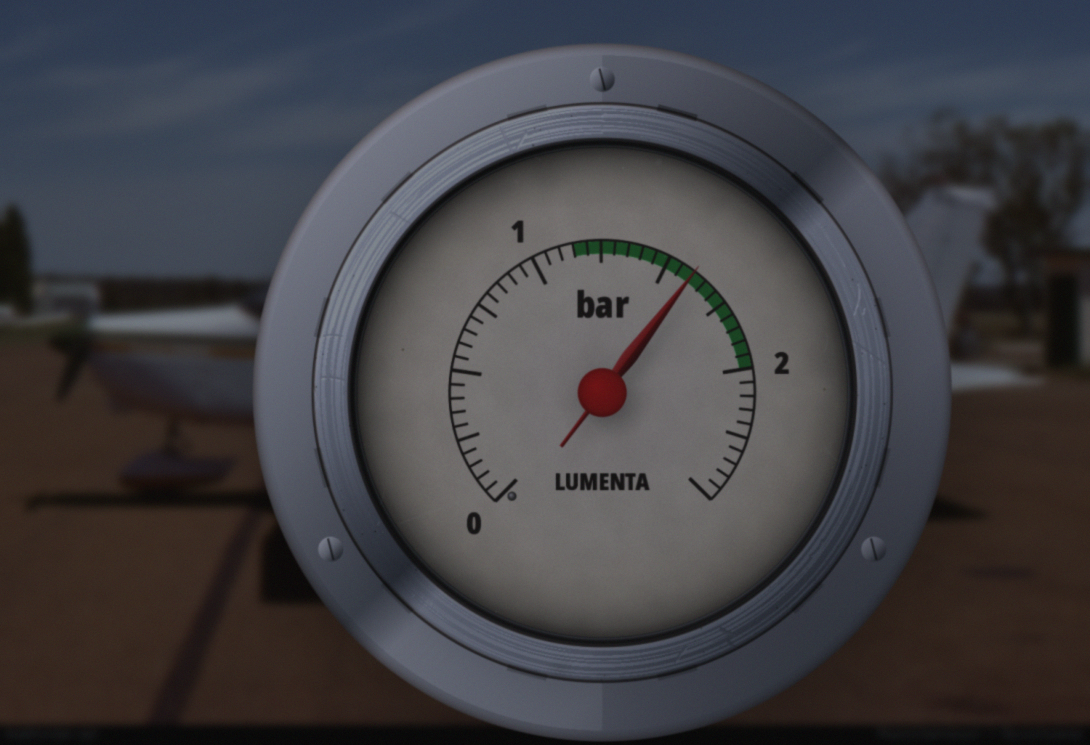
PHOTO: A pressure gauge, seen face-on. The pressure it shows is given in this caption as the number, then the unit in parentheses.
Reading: 1.6 (bar)
